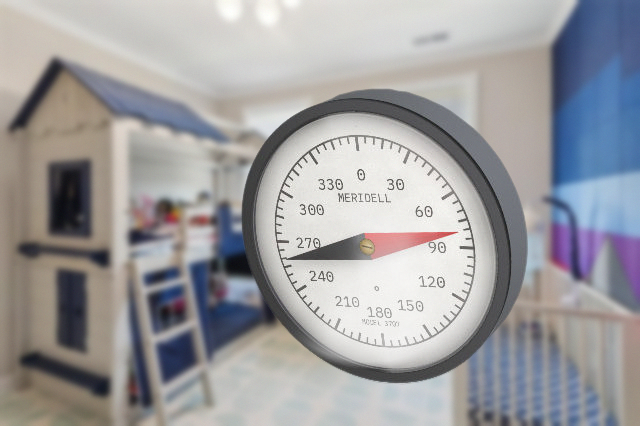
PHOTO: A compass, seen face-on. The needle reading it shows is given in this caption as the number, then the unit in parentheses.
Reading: 80 (°)
